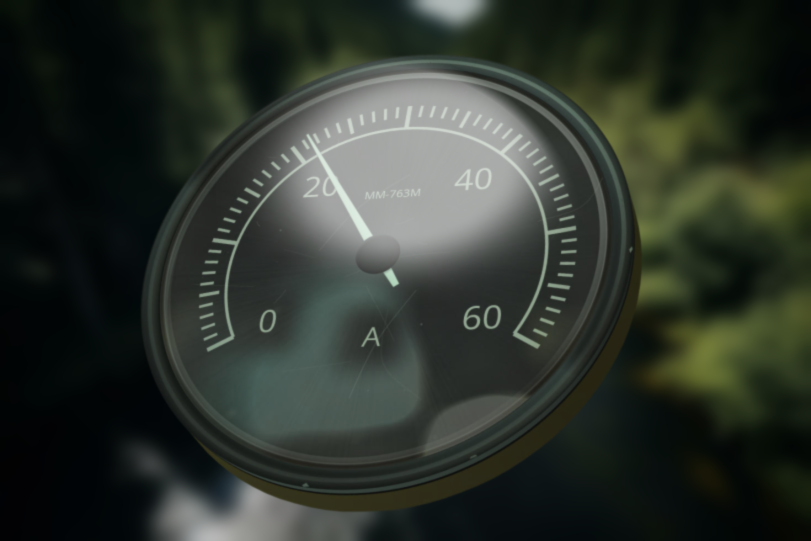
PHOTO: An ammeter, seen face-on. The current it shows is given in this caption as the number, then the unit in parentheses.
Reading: 21.5 (A)
